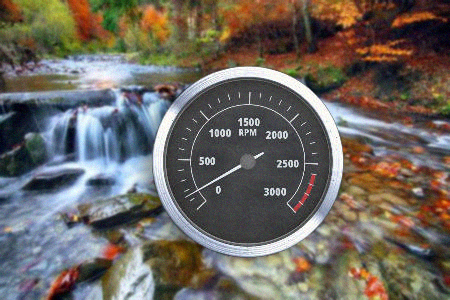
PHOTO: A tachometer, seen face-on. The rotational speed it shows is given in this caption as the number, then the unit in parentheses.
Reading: 150 (rpm)
